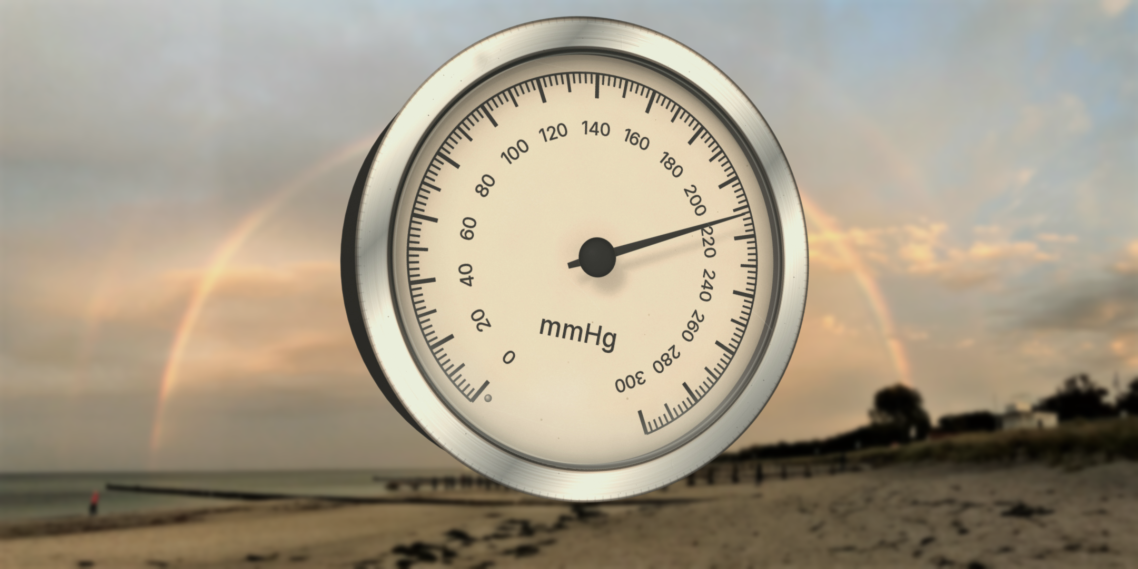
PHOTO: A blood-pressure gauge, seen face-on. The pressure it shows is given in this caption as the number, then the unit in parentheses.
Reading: 212 (mmHg)
